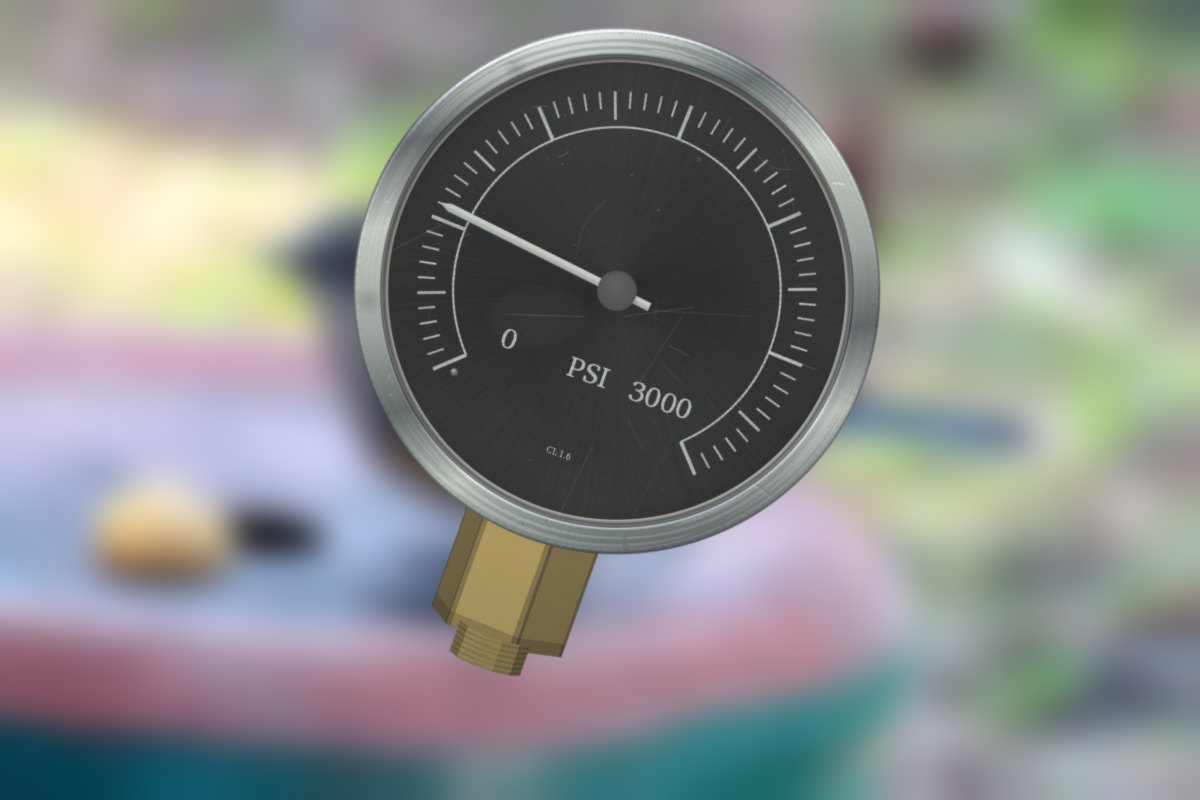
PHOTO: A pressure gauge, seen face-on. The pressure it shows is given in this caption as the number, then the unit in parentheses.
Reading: 550 (psi)
